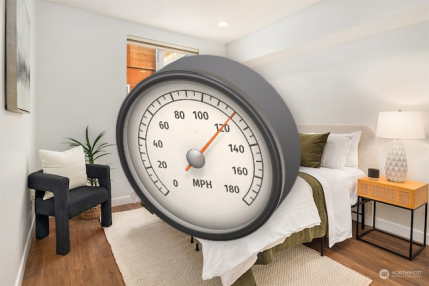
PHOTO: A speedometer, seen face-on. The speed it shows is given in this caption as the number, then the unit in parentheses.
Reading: 120 (mph)
